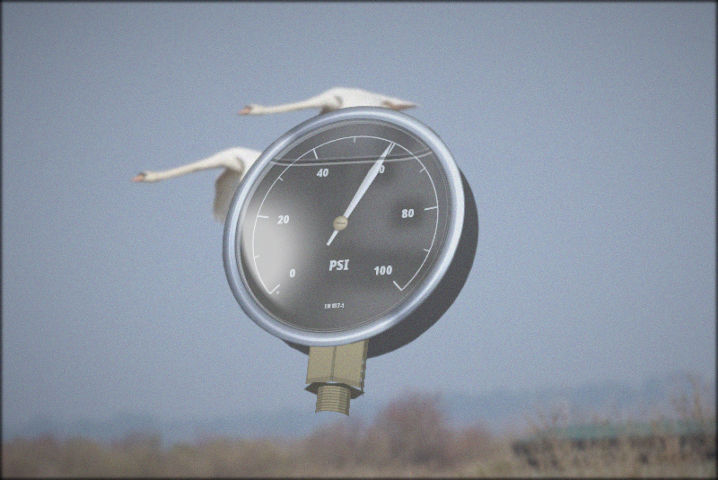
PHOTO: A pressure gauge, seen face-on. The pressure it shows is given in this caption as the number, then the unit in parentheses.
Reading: 60 (psi)
